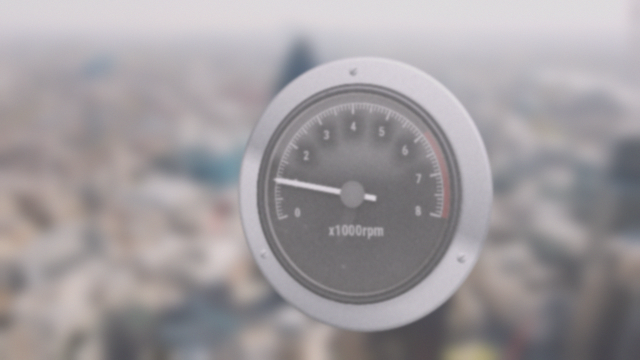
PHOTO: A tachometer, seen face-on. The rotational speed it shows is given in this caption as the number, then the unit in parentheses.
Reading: 1000 (rpm)
